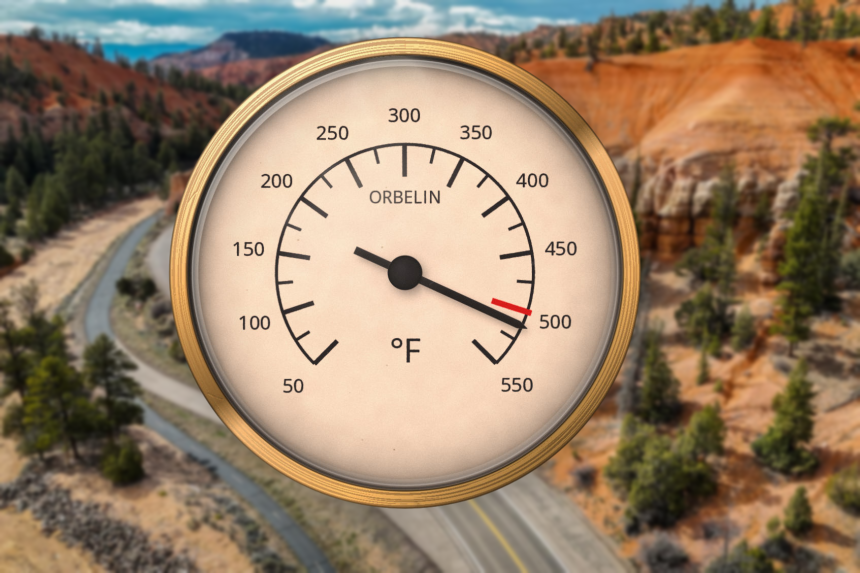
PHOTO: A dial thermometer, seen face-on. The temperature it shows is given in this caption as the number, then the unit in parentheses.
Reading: 512.5 (°F)
